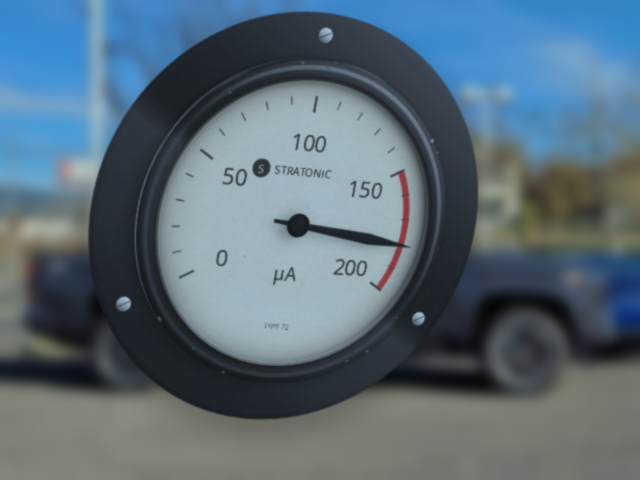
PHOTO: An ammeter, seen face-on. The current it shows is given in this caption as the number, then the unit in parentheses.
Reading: 180 (µA)
